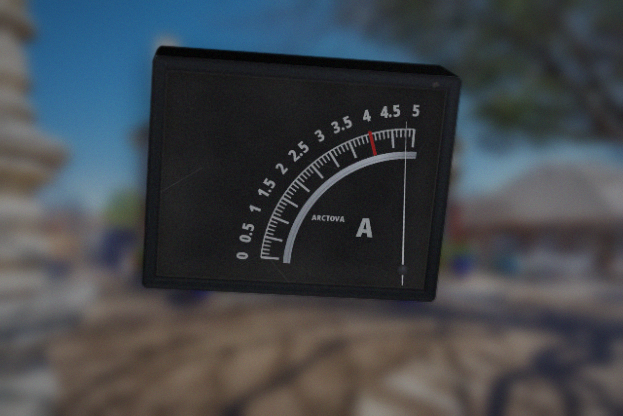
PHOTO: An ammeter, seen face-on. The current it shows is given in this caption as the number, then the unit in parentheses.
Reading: 4.8 (A)
